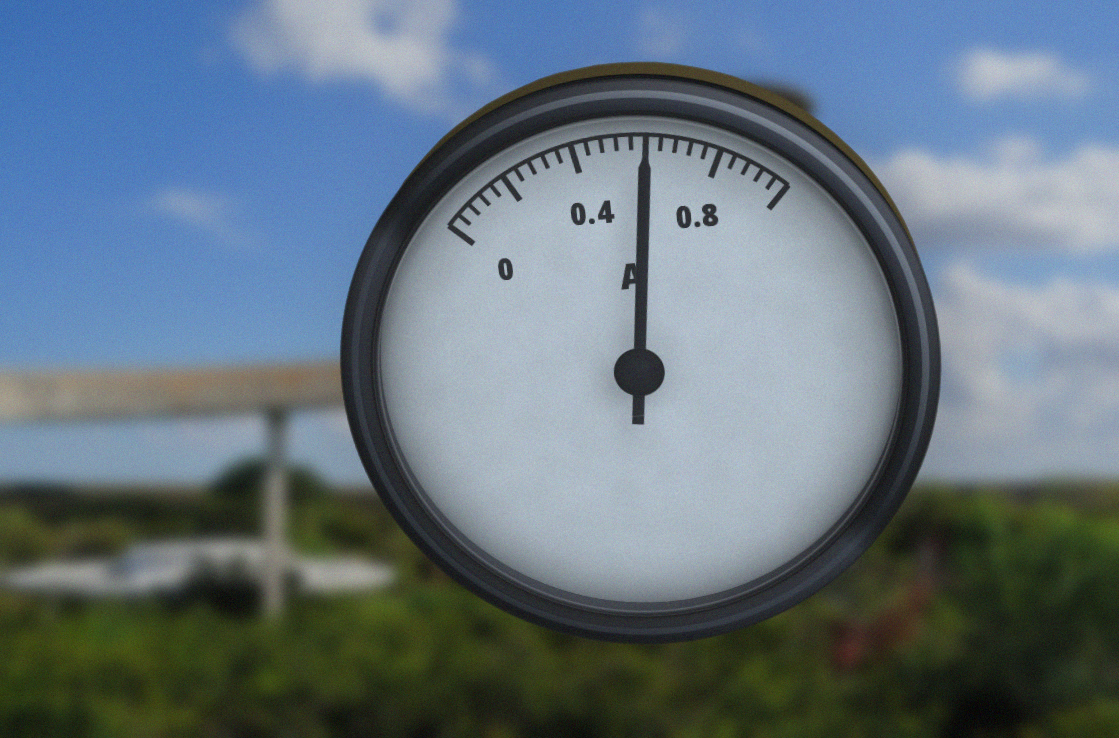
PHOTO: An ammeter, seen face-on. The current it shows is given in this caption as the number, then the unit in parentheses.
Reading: 0.6 (A)
